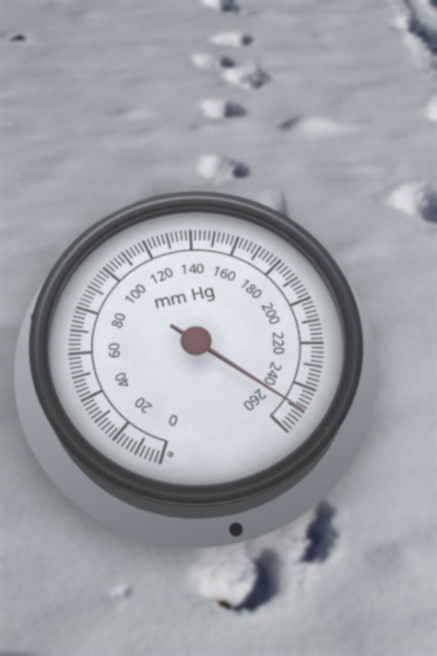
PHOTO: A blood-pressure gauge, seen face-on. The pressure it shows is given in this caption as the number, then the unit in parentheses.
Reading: 250 (mmHg)
